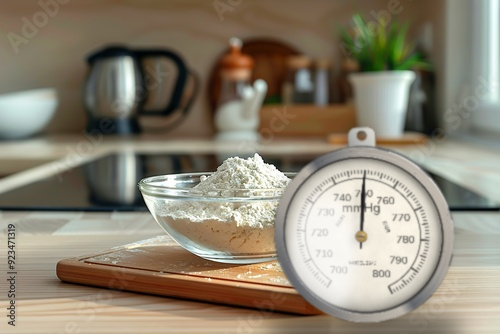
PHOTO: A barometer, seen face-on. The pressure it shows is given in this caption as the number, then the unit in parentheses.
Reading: 750 (mmHg)
